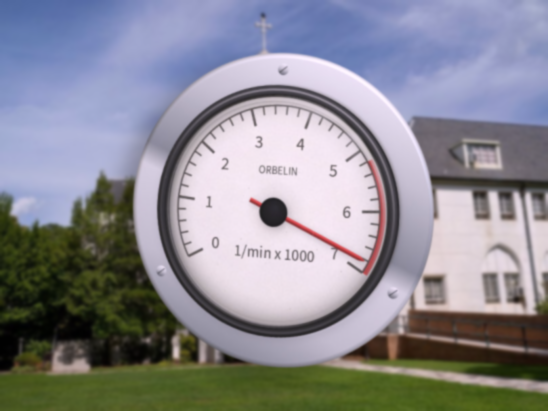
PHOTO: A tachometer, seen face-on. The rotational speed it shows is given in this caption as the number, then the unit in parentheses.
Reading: 6800 (rpm)
